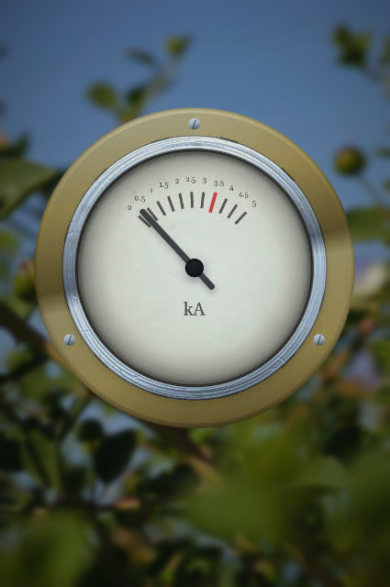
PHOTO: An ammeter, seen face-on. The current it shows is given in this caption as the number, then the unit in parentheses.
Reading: 0.25 (kA)
